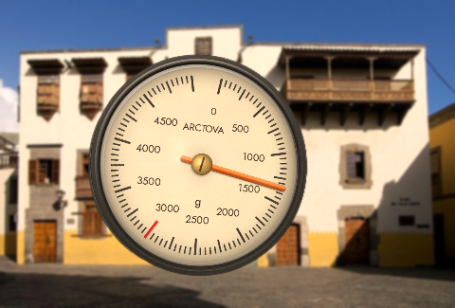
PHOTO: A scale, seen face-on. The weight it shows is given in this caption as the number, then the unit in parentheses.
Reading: 1350 (g)
